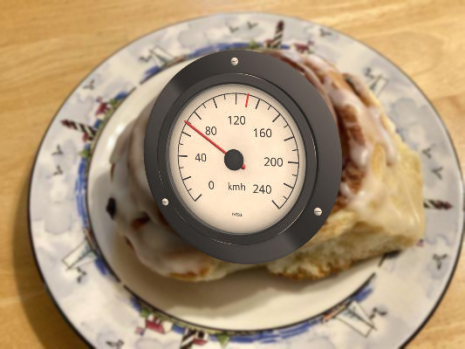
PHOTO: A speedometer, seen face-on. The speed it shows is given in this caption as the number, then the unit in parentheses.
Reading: 70 (km/h)
